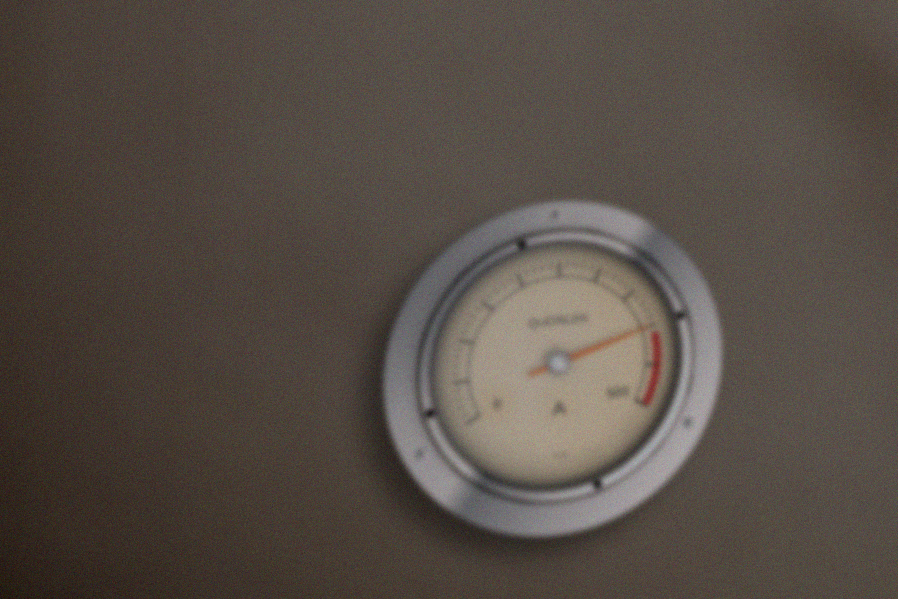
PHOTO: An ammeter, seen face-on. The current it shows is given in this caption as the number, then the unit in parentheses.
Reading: 400 (A)
